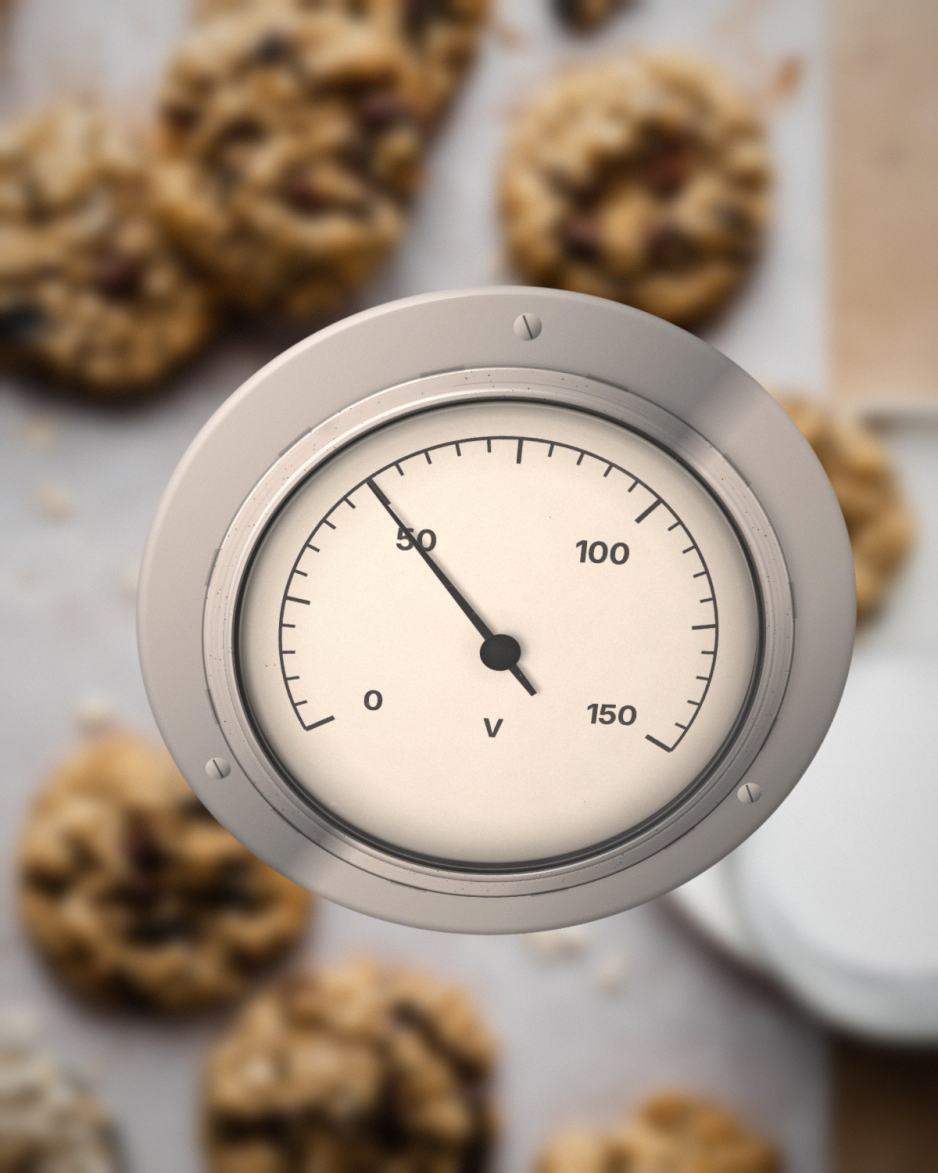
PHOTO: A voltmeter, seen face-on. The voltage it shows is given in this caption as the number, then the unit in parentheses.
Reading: 50 (V)
